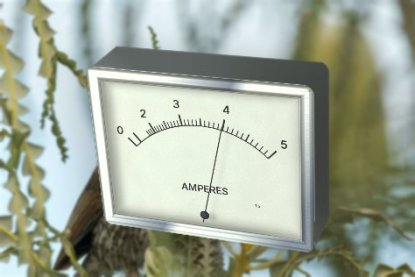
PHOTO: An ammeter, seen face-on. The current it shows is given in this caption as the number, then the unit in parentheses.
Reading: 4 (A)
